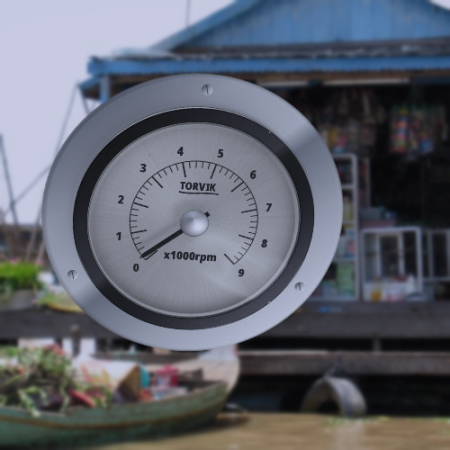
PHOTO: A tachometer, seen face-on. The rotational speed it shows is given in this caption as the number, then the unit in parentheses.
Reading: 200 (rpm)
